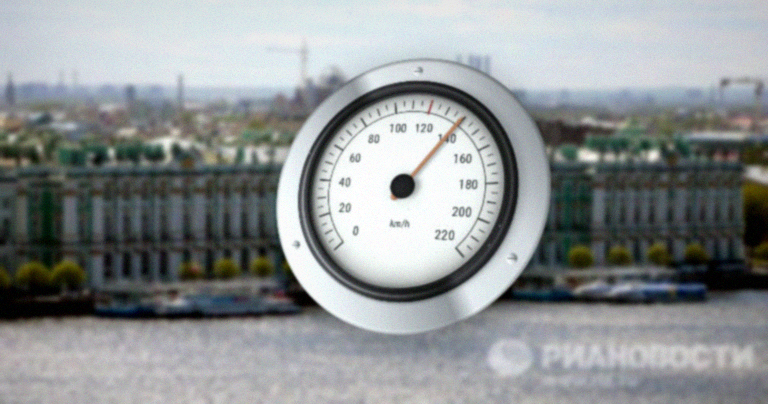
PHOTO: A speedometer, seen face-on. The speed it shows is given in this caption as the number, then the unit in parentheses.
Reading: 140 (km/h)
